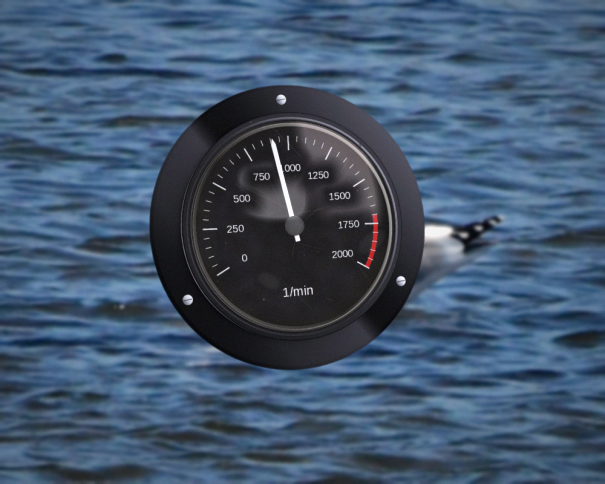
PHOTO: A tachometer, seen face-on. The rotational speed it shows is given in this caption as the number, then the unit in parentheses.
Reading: 900 (rpm)
